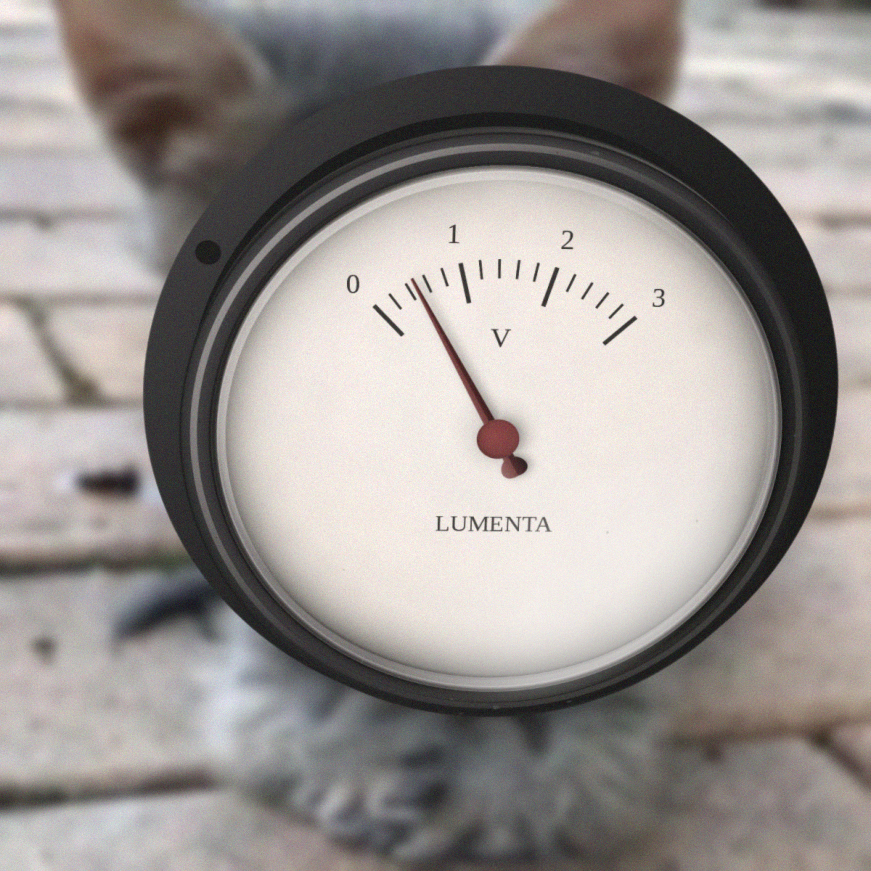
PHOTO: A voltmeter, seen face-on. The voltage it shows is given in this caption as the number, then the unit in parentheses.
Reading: 0.5 (V)
